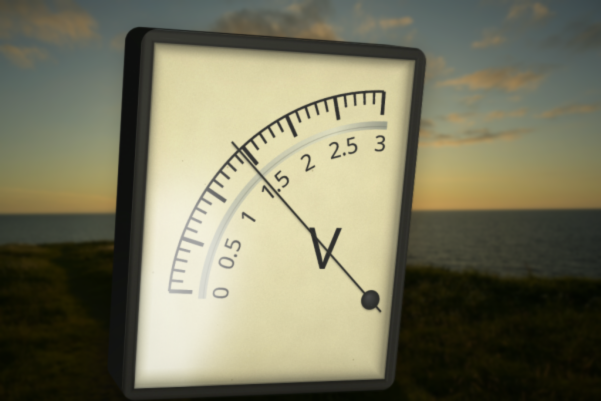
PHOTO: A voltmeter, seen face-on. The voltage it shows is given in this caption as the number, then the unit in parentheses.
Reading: 1.45 (V)
